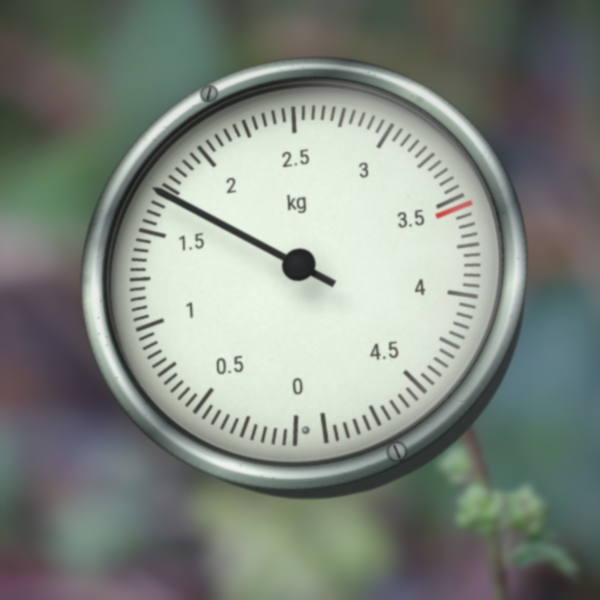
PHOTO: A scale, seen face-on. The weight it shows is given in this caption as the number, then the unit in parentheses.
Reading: 1.7 (kg)
